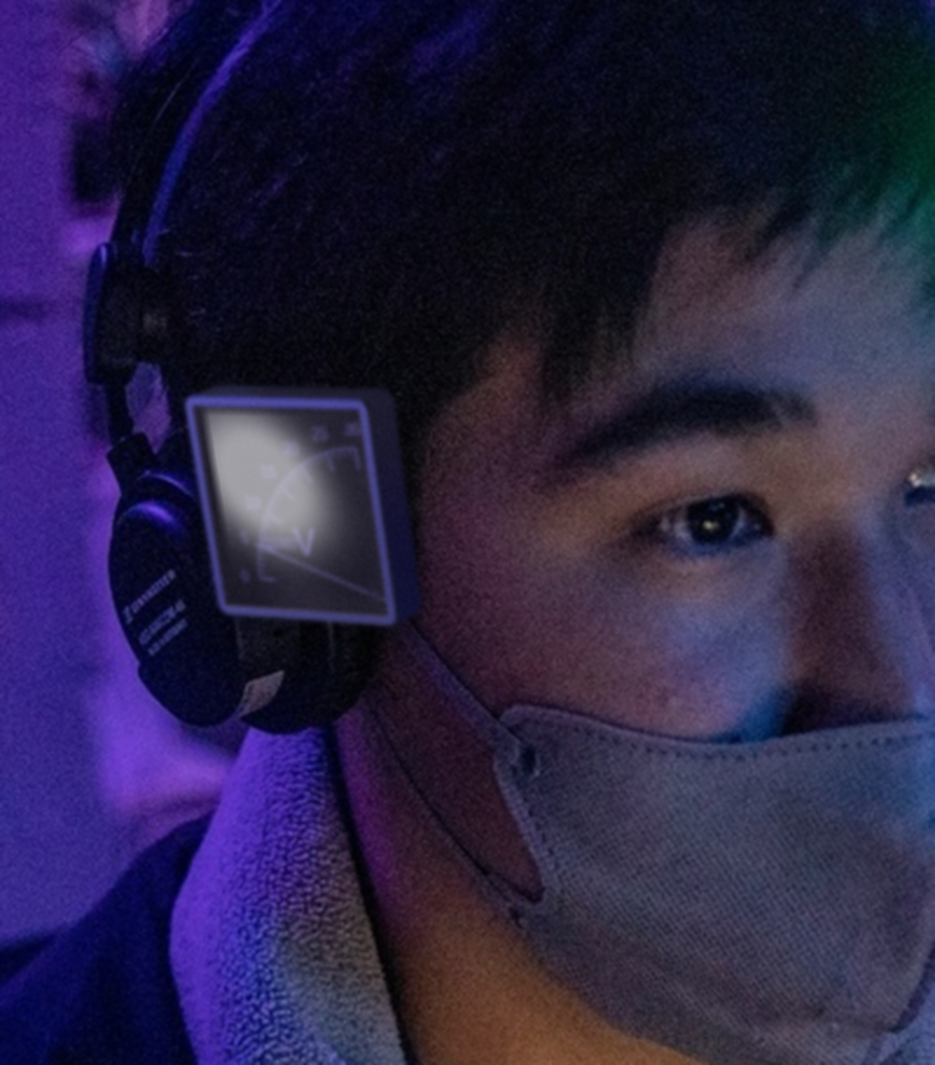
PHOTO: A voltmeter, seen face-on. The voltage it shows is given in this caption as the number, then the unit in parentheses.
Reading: 5 (V)
